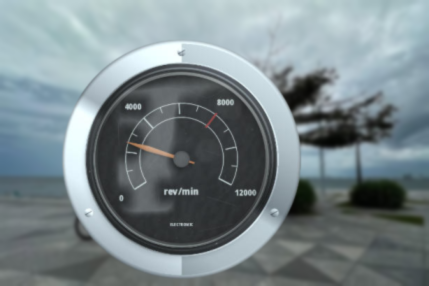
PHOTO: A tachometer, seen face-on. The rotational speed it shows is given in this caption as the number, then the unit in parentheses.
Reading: 2500 (rpm)
